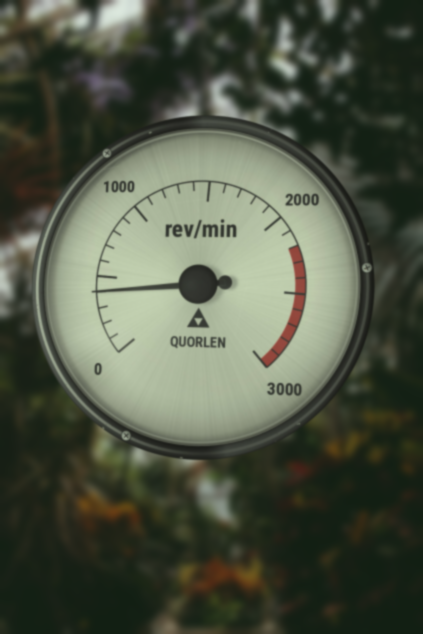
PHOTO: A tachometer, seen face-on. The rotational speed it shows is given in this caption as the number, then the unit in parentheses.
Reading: 400 (rpm)
